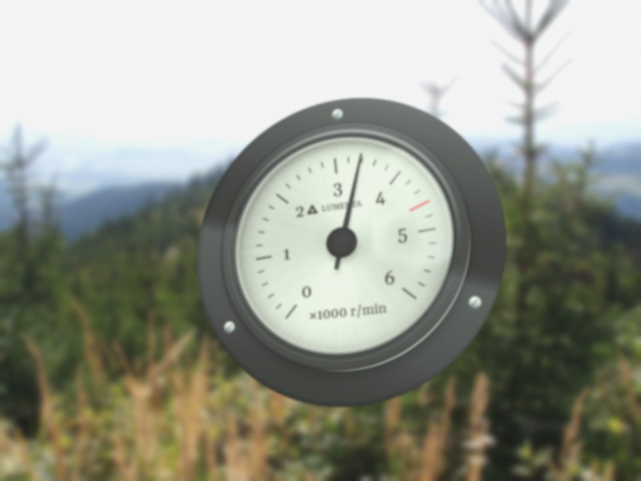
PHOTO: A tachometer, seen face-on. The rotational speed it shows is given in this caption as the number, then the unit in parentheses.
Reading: 3400 (rpm)
